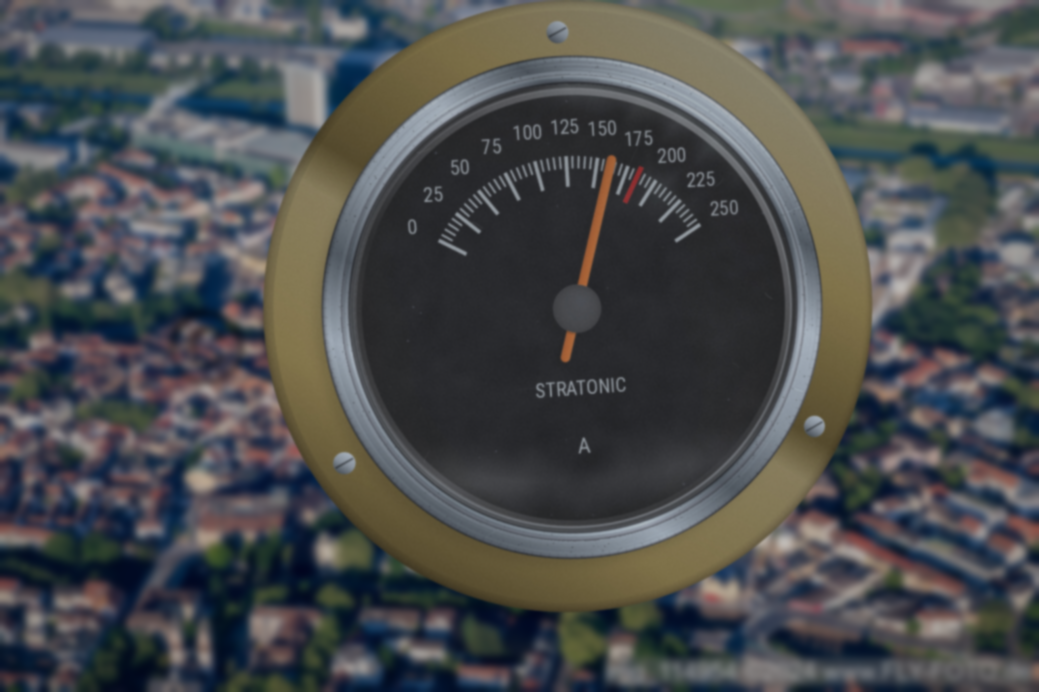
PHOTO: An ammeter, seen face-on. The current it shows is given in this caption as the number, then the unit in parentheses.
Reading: 160 (A)
